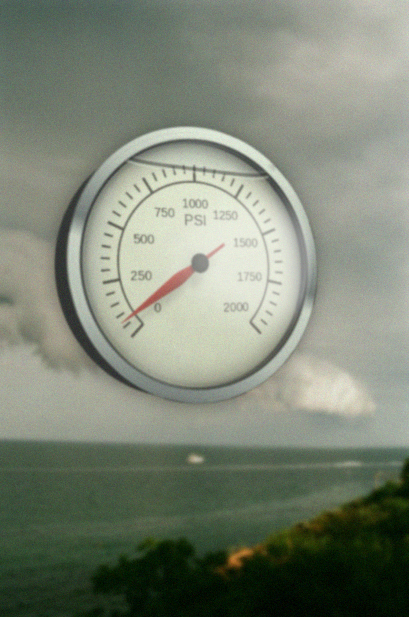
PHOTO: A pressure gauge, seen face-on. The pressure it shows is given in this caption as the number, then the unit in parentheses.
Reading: 75 (psi)
